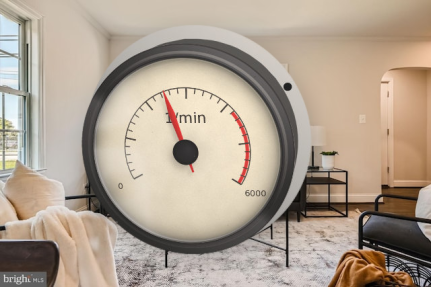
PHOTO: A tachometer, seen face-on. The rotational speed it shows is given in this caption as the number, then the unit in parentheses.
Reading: 2500 (rpm)
